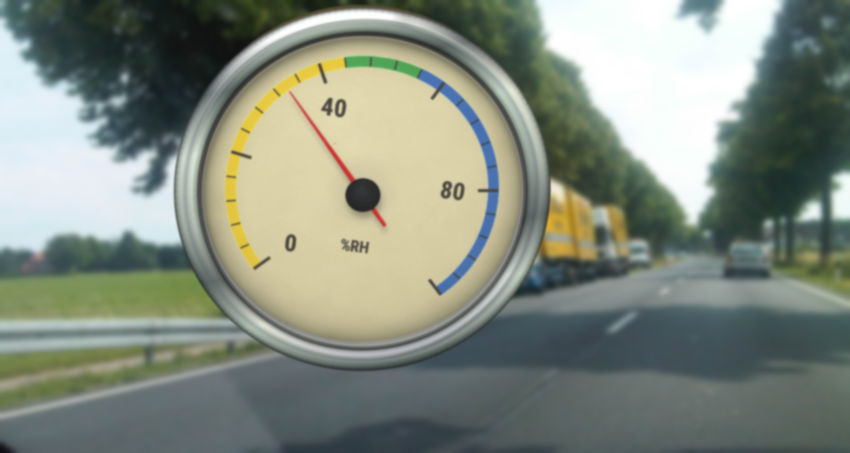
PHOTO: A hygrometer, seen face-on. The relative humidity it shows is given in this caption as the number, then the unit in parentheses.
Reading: 34 (%)
